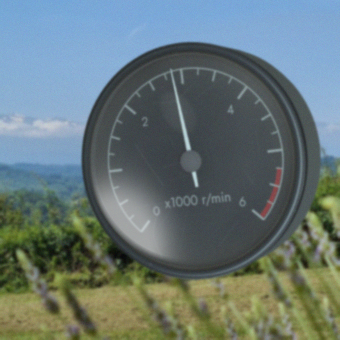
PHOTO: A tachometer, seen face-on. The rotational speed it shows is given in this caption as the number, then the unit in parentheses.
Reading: 2875 (rpm)
